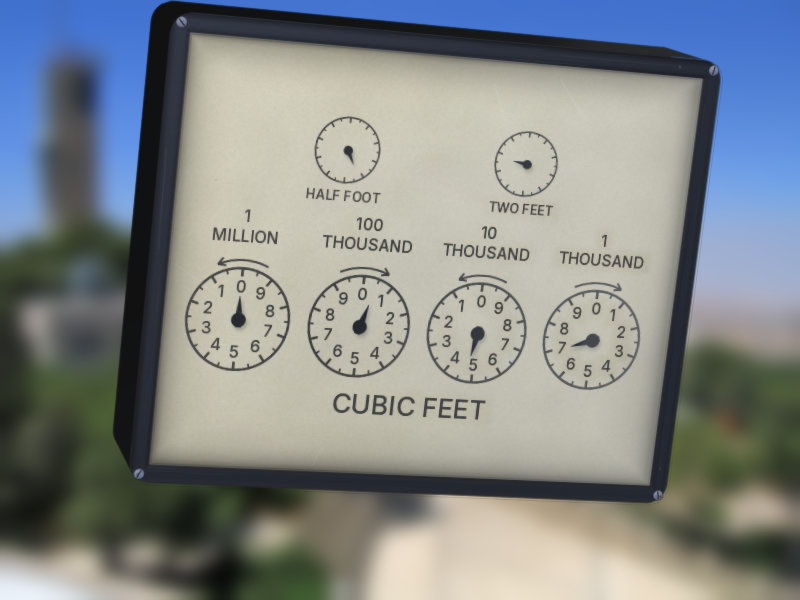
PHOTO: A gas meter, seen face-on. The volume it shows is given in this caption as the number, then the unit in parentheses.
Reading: 4700 (ft³)
